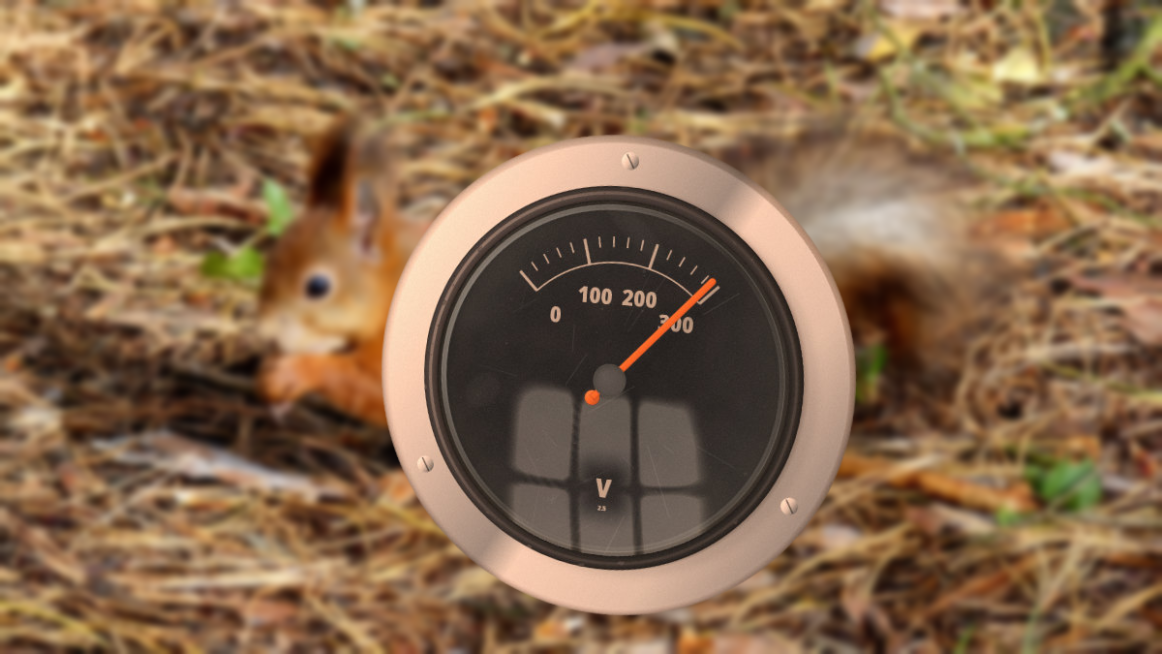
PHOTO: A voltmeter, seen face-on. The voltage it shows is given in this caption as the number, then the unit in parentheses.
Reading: 290 (V)
